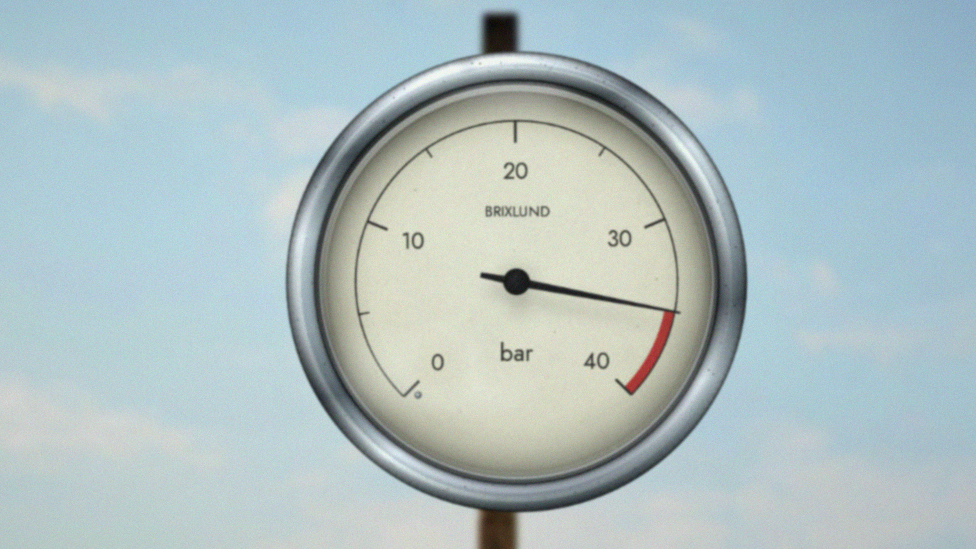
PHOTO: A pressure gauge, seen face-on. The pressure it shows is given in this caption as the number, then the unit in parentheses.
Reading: 35 (bar)
